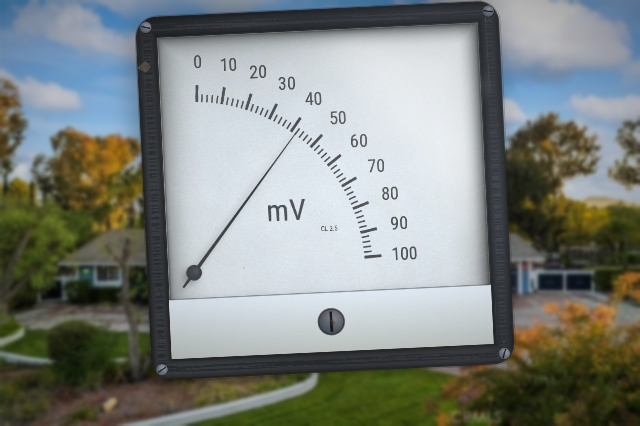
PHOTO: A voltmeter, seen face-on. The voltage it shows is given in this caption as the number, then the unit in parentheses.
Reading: 42 (mV)
